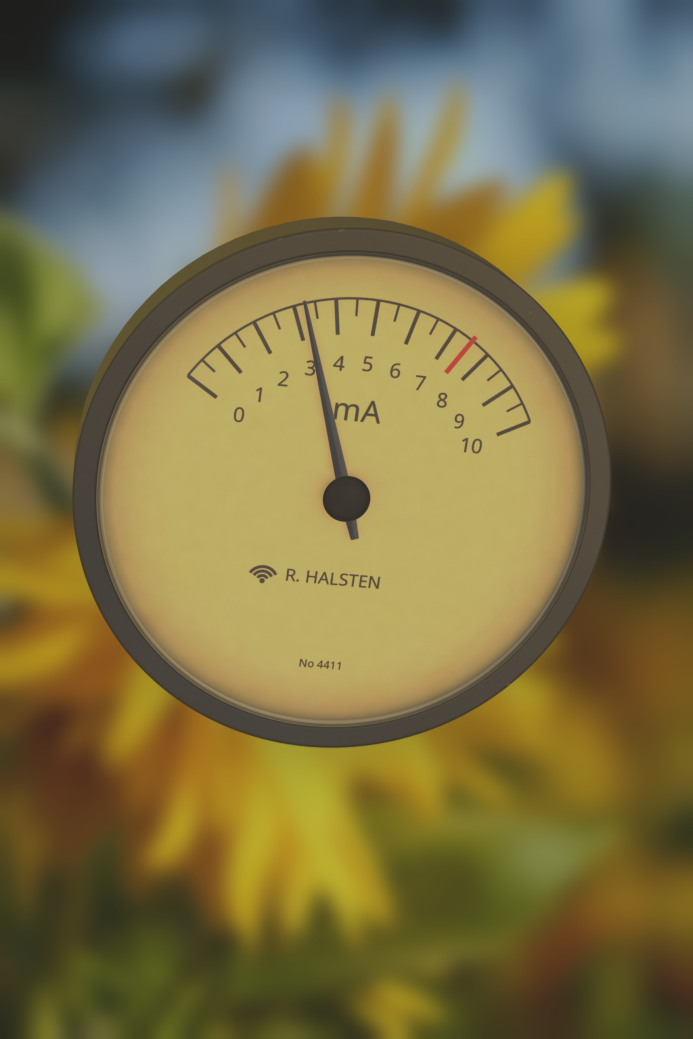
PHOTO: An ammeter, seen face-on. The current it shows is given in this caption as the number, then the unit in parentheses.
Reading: 3.25 (mA)
